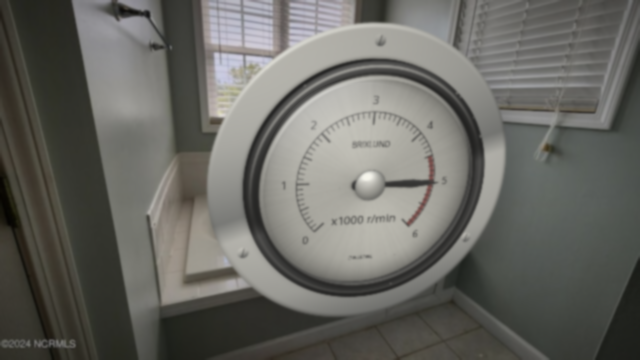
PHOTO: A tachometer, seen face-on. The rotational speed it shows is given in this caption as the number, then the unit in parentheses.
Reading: 5000 (rpm)
